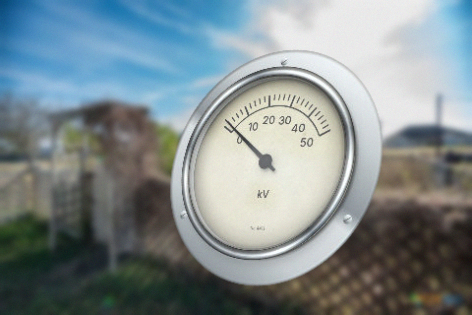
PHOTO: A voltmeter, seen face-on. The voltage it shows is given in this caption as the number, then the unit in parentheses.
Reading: 2 (kV)
